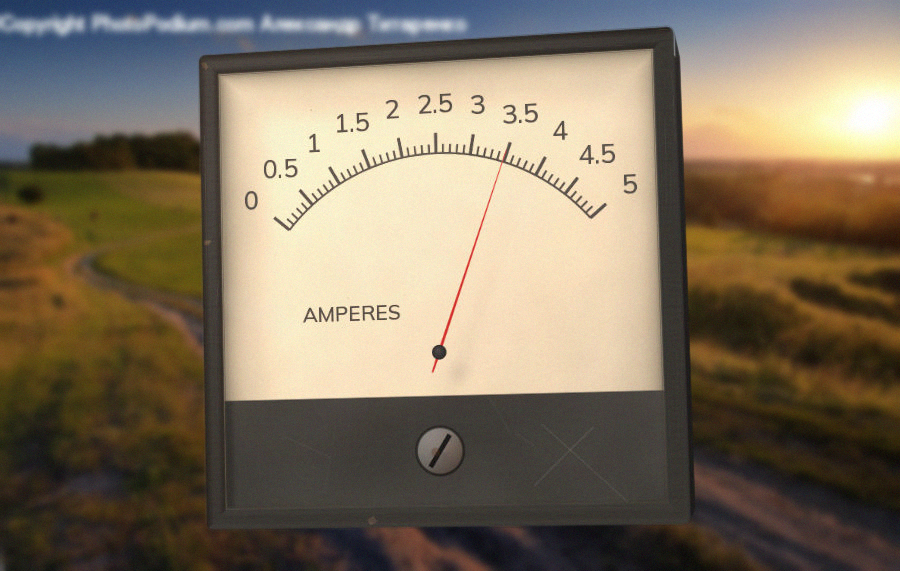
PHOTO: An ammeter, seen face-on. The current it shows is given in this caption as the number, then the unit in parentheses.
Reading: 3.5 (A)
